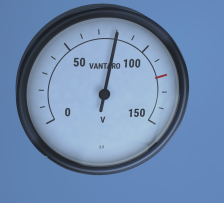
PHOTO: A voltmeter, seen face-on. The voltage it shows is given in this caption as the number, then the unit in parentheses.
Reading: 80 (V)
